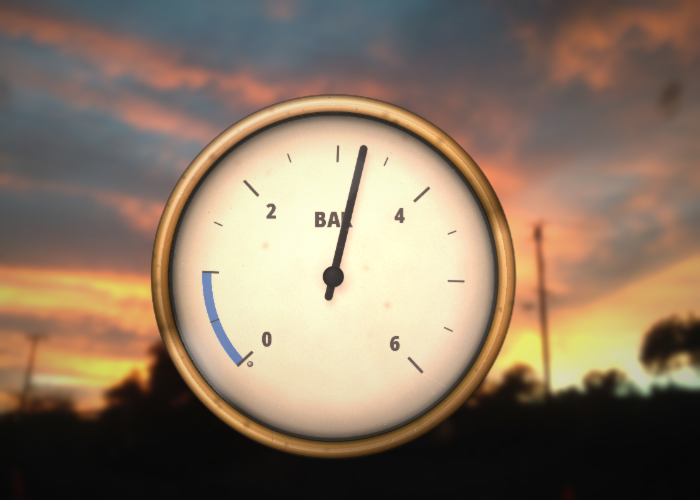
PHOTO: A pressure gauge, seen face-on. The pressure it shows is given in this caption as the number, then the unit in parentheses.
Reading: 3.25 (bar)
